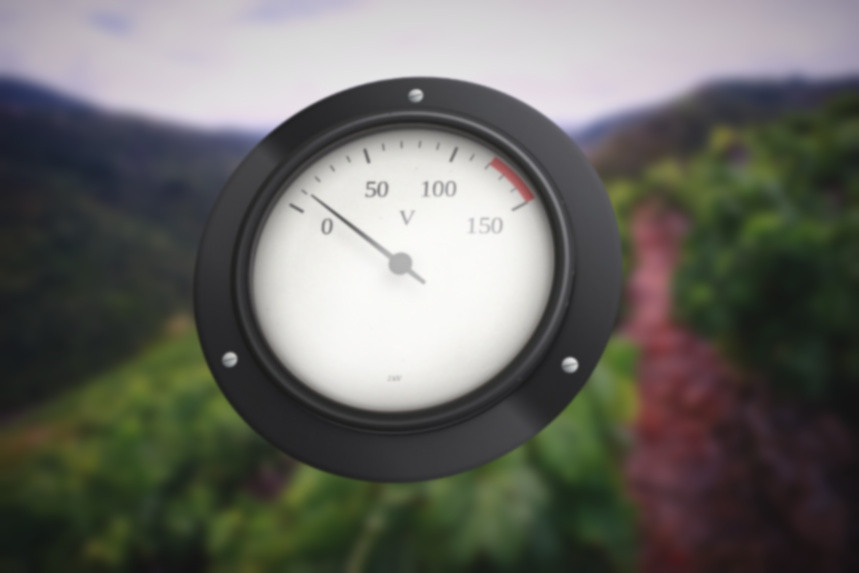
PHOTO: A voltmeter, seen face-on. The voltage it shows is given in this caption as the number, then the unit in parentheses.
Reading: 10 (V)
